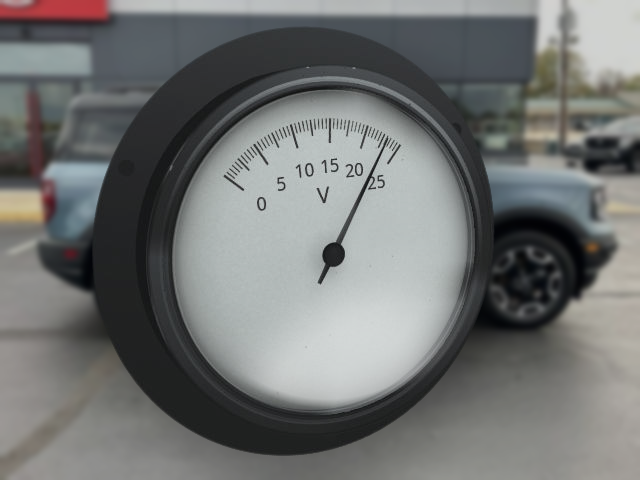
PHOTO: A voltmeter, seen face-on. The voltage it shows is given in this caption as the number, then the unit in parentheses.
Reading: 22.5 (V)
